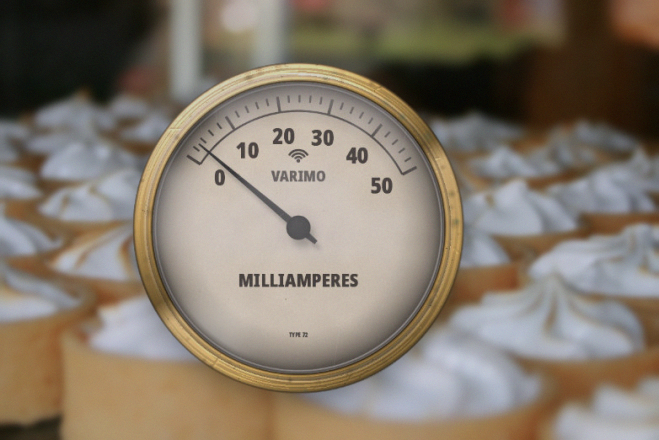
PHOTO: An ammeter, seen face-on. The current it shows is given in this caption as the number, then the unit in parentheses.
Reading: 3 (mA)
